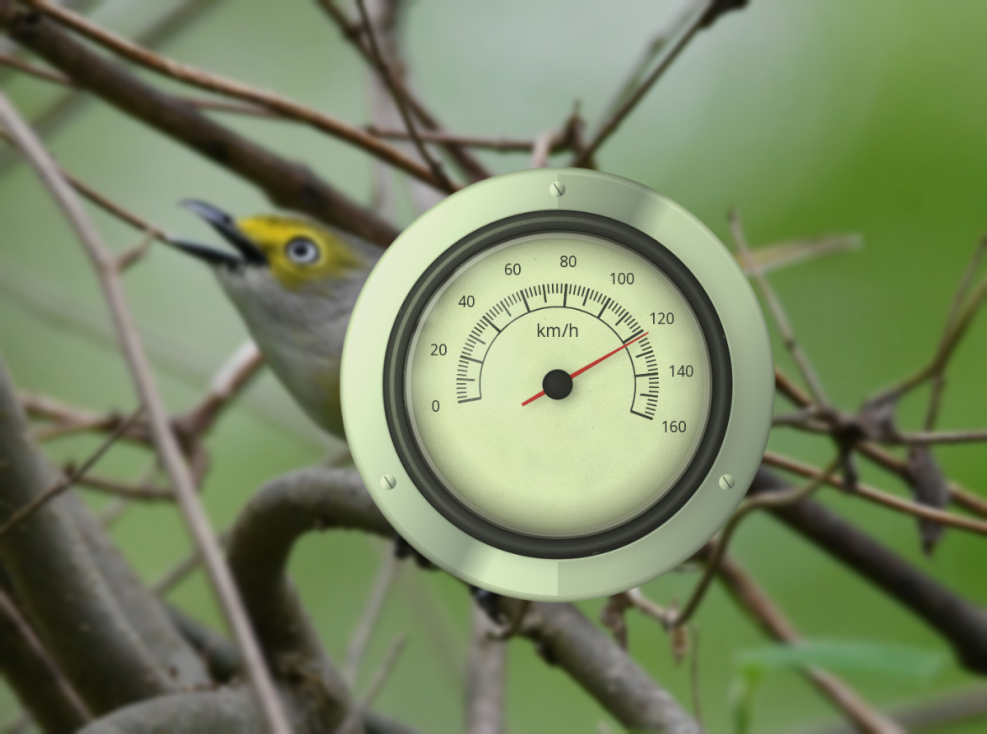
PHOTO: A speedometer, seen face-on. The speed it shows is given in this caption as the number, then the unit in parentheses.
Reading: 122 (km/h)
